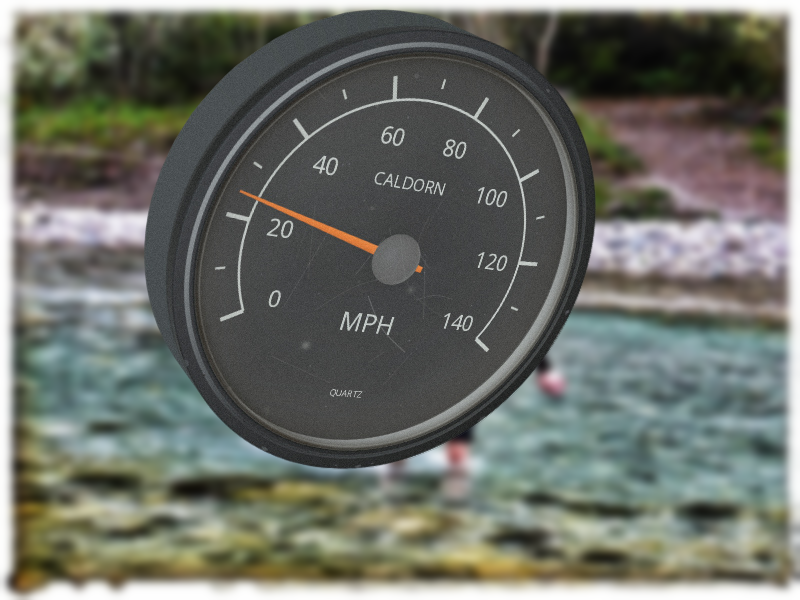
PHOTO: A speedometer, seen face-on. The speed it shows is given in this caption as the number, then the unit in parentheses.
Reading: 25 (mph)
